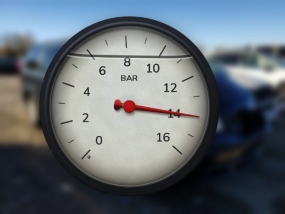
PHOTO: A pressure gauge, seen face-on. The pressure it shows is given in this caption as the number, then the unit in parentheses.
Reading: 14 (bar)
